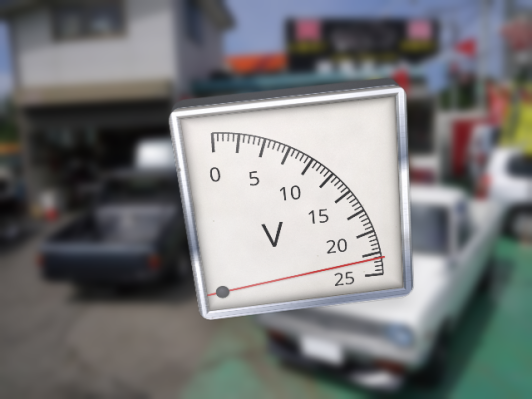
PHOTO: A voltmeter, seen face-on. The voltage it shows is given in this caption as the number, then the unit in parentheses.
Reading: 23 (V)
